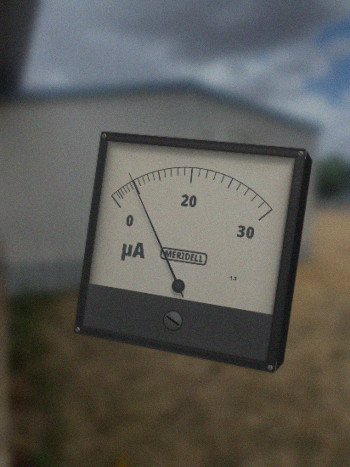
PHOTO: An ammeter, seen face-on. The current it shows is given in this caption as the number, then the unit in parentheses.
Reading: 10 (µA)
